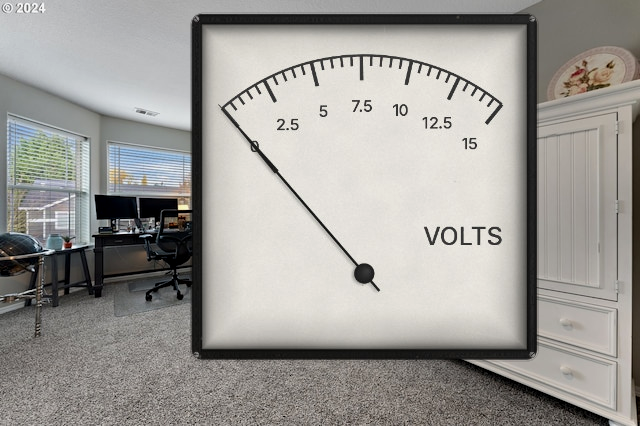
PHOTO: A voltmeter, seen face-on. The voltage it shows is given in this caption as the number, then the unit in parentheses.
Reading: 0 (V)
